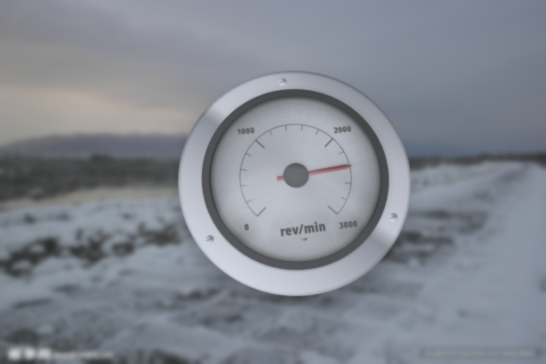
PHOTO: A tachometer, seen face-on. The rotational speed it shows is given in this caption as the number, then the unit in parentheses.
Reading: 2400 (rpm)
